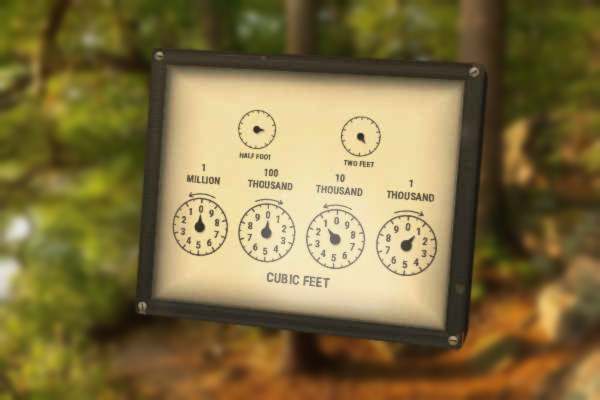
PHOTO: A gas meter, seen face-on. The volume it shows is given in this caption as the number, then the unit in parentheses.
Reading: 1100 (ft³)
